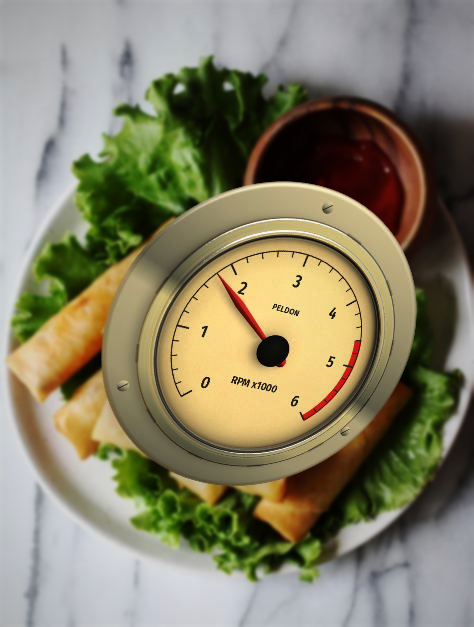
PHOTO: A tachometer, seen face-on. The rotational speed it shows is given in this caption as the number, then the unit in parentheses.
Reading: 1800 (rpm)
